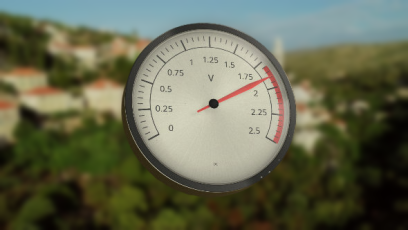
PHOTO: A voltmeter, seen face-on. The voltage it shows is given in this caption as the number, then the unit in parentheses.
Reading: 1.9 (V)
